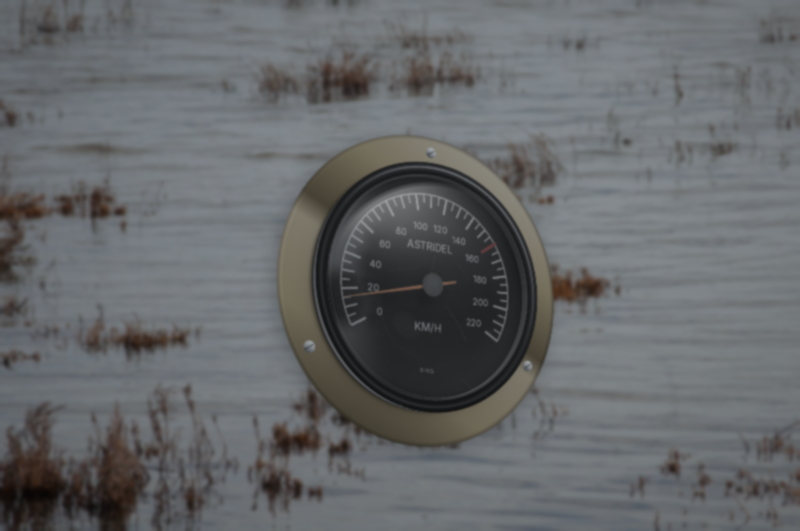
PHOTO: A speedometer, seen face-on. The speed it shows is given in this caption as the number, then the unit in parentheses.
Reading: 15 (km/h)
